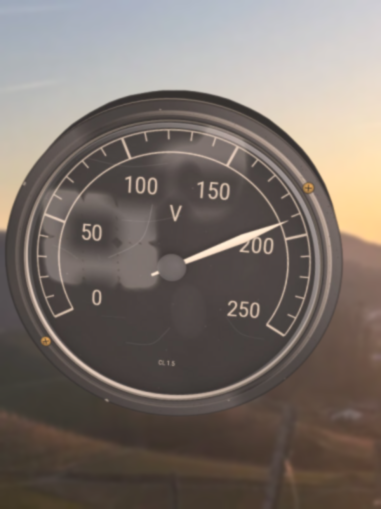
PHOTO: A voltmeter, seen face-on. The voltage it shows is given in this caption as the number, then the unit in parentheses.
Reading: 190 (V)
